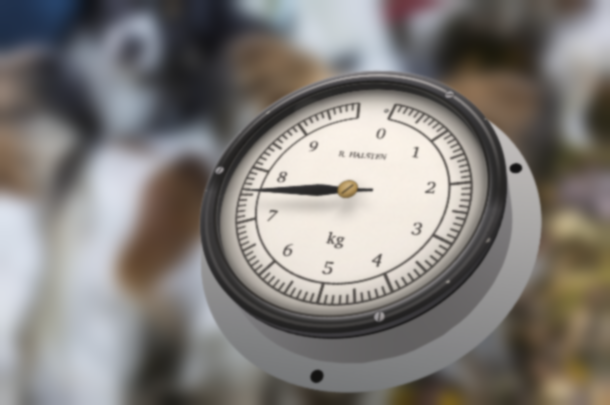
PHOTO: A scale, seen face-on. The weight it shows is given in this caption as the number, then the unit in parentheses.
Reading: 7.5 (kg)
